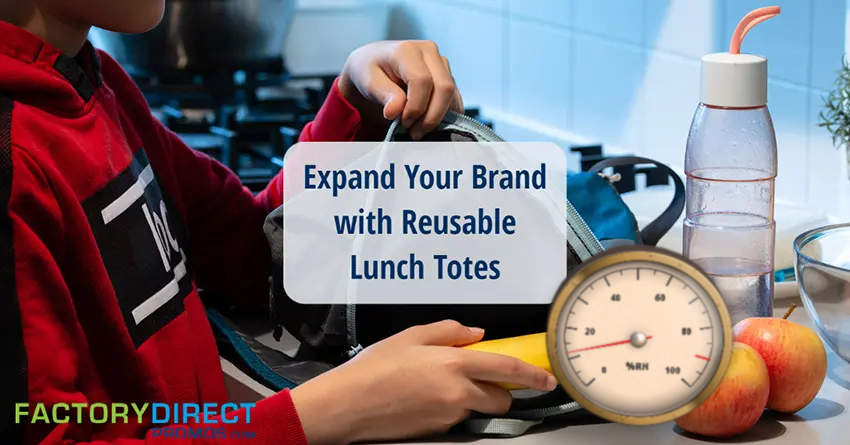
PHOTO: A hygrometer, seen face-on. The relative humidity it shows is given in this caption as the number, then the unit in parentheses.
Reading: 12.5 (%)
